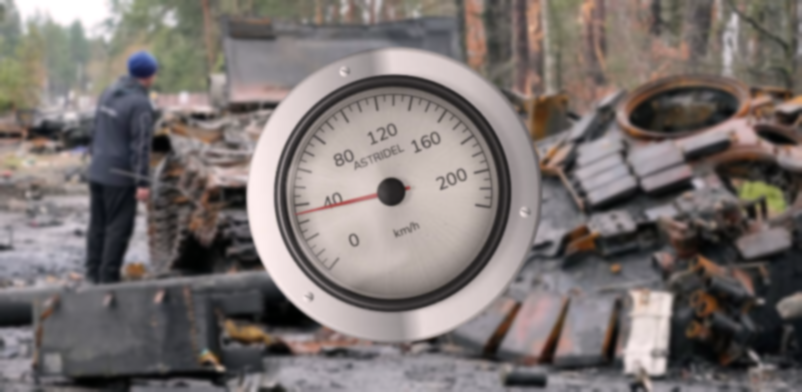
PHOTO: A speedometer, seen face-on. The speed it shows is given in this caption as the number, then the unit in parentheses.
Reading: 35 (km/h)
